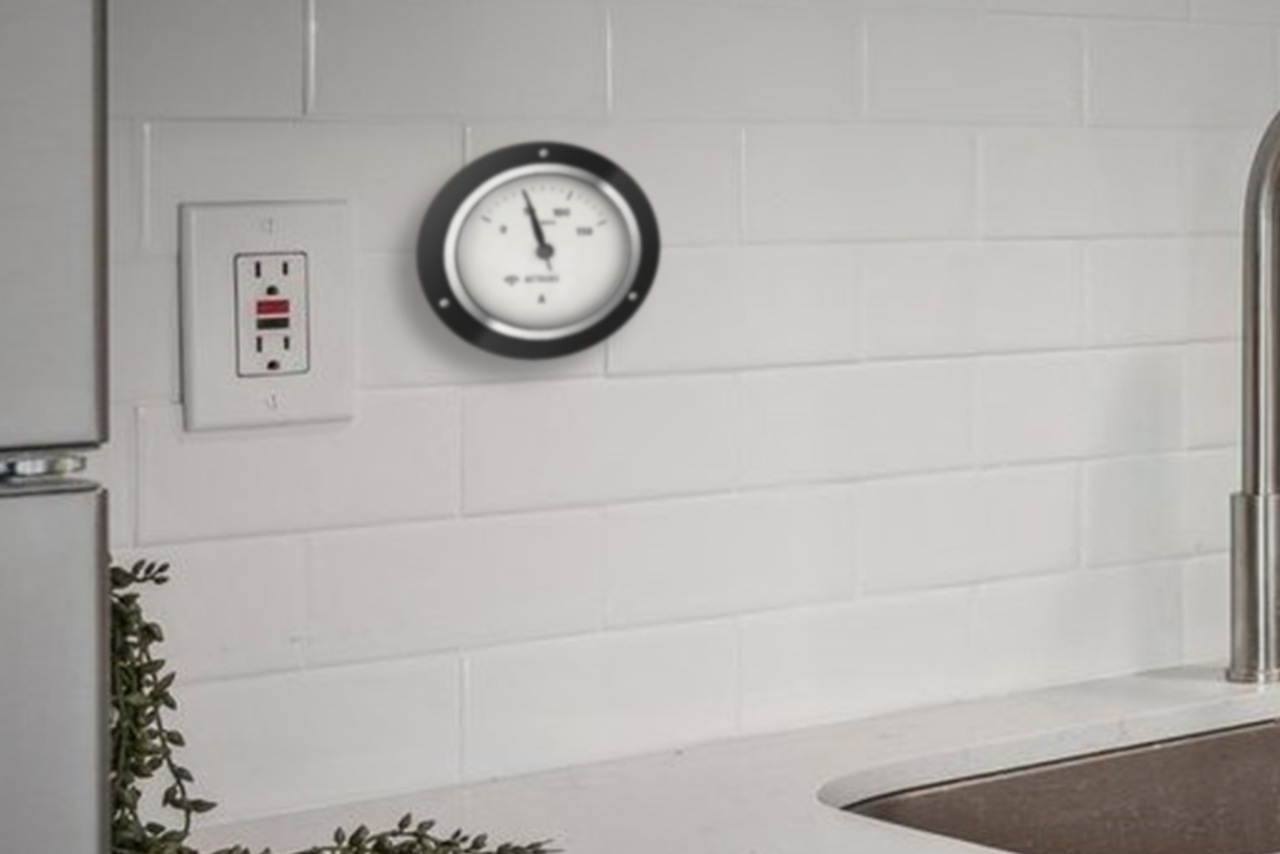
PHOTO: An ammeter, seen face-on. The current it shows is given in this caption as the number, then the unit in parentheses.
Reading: 50 (A)
